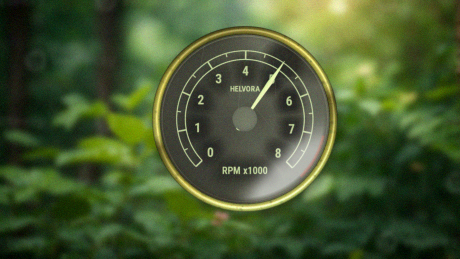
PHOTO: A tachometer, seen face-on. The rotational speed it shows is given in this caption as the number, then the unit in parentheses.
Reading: 5000 (rpm)
